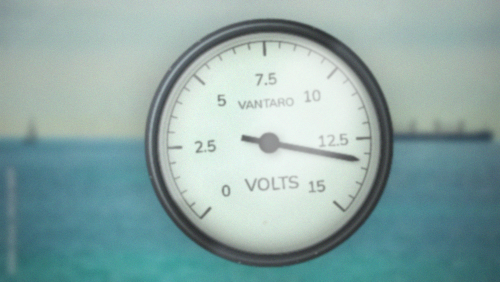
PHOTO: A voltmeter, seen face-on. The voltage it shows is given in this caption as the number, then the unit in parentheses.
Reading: 13.25 (V)
